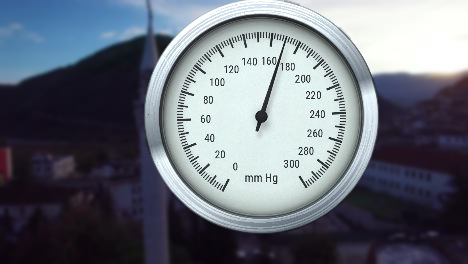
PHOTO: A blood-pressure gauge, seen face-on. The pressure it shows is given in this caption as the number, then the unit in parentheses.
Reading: 170 (mmHg)
